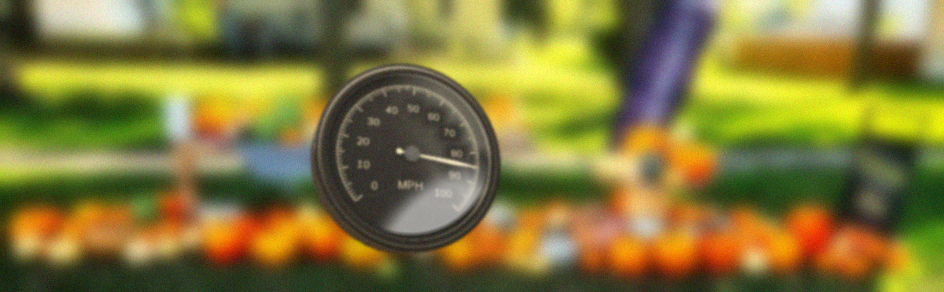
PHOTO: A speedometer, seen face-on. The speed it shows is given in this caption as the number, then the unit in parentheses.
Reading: 85 (mph)
